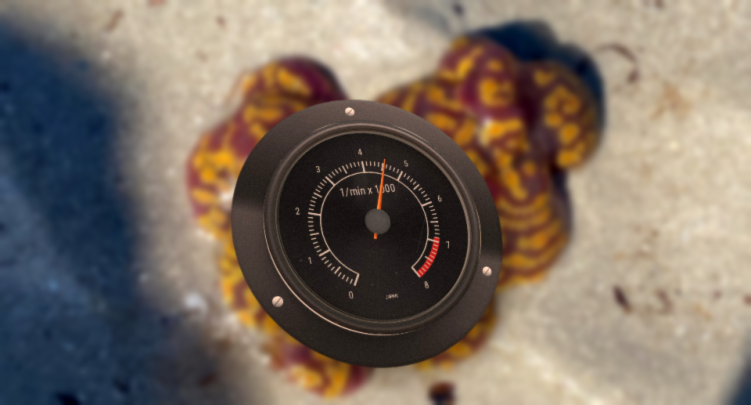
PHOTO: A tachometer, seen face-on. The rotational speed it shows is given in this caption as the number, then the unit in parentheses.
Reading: 4500 (rpm)
